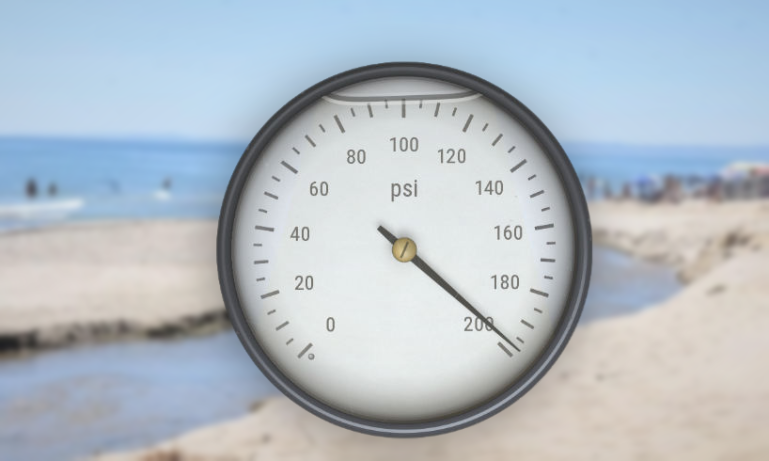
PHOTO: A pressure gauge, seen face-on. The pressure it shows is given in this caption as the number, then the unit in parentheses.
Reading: 197.5 (psi)
